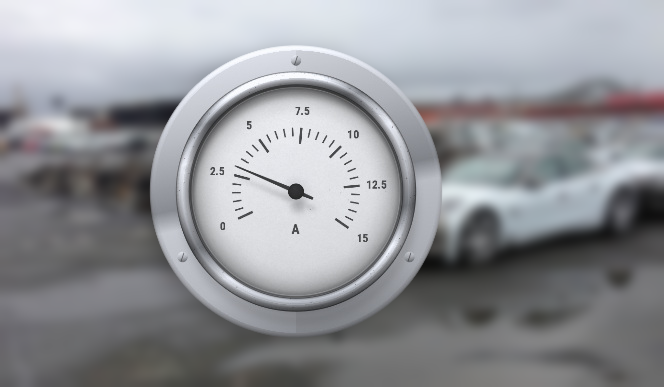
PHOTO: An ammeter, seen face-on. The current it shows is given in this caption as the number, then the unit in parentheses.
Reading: 3 (A)
